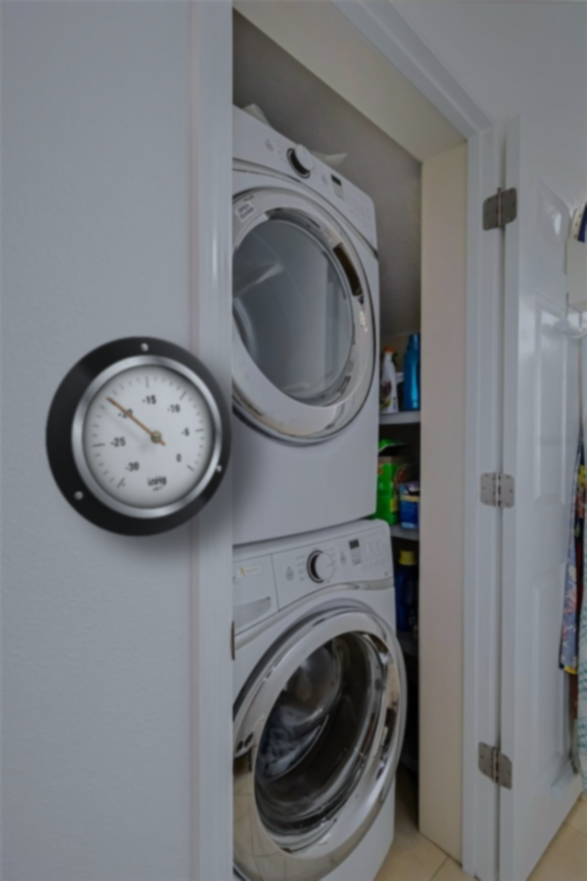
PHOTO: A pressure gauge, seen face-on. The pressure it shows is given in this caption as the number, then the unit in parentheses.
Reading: -20 (inHg)
